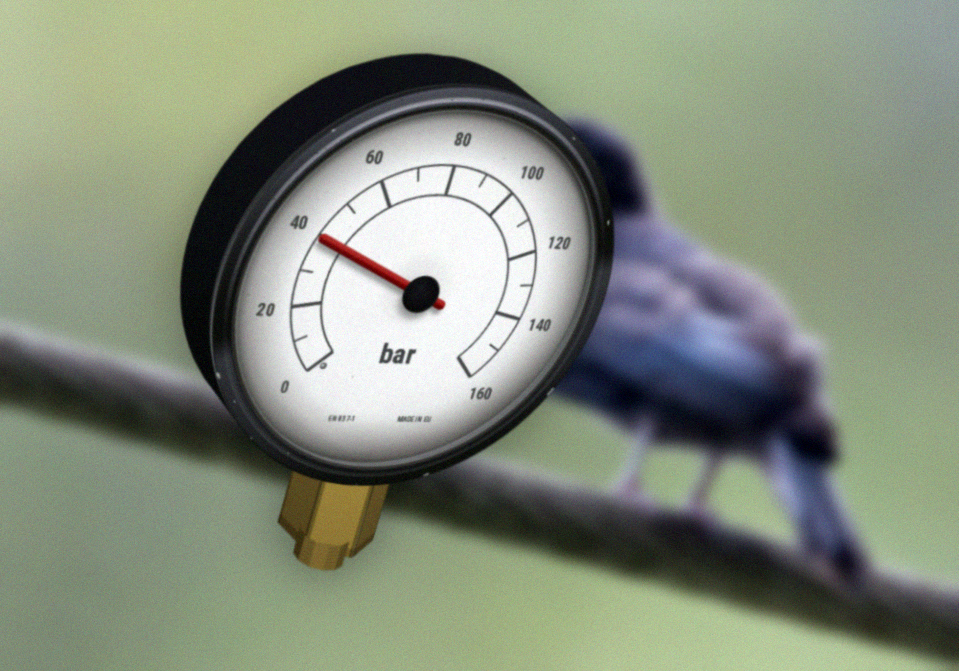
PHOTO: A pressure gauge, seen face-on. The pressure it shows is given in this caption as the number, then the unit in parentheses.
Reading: 40 (bar)
